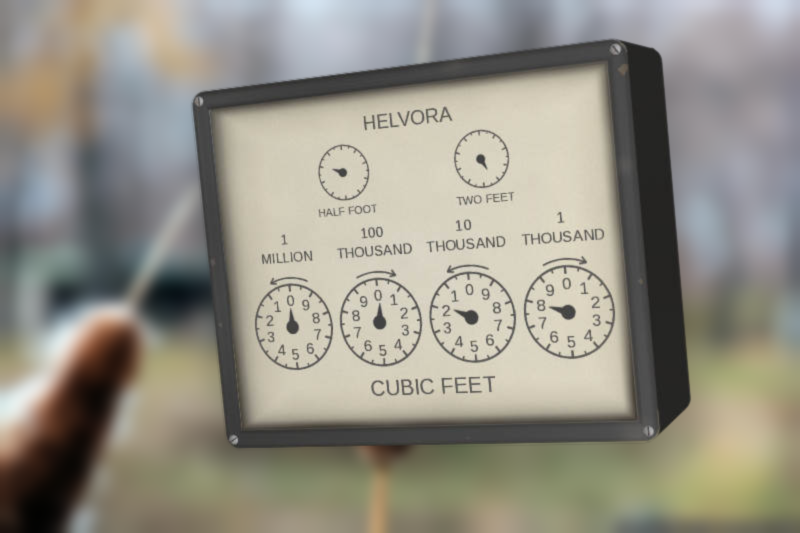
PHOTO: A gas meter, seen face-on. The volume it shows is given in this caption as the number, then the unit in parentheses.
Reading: 1800 (ft³)
